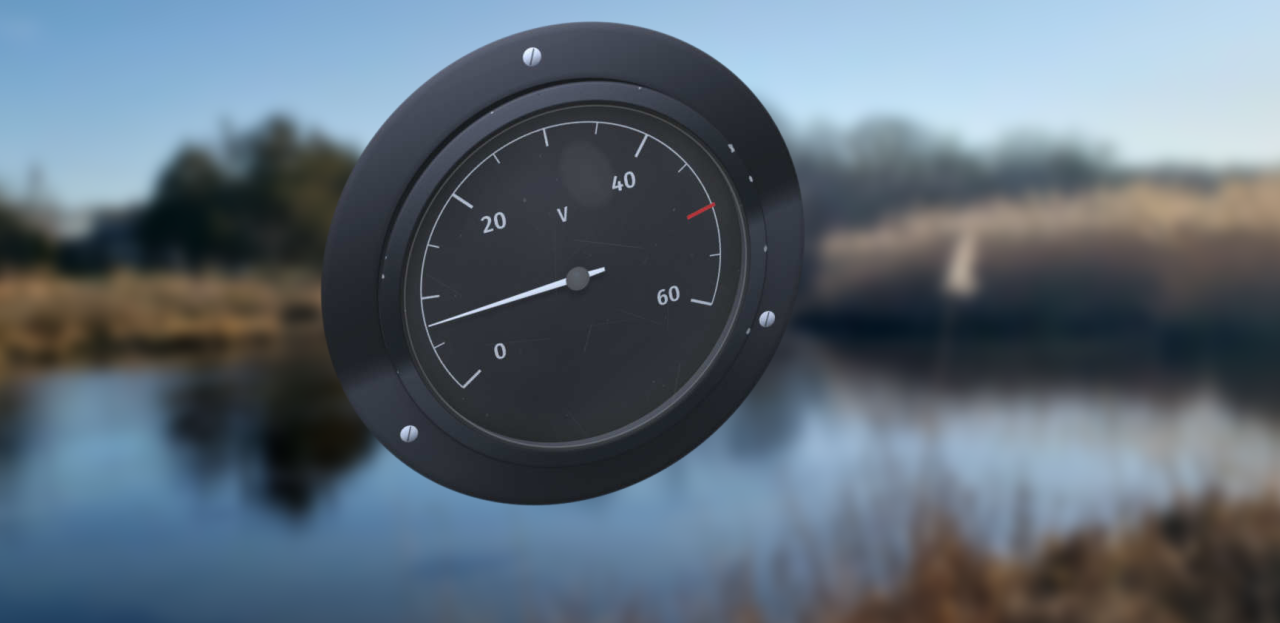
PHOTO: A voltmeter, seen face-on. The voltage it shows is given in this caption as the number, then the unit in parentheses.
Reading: 7.5 (V)
